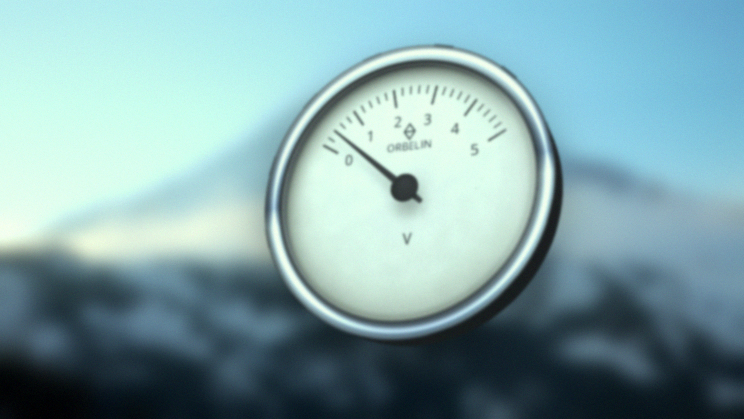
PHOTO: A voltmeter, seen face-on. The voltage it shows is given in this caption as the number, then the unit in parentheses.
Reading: 0.4 (V)
